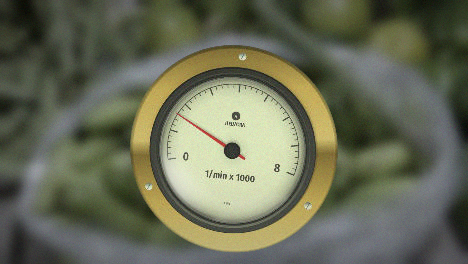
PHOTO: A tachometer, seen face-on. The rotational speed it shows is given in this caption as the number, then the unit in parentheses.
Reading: 1600 (rpm)
